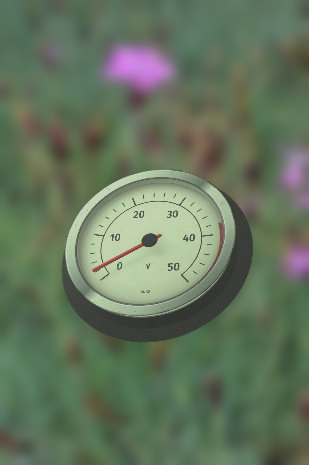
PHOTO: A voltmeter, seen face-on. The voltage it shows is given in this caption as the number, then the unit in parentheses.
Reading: 2 (V)
